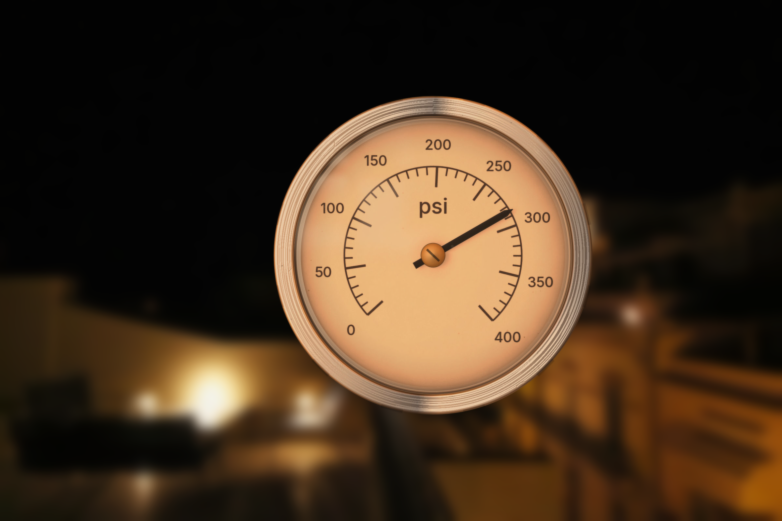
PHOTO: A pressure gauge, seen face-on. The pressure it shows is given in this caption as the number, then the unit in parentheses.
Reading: 285 (psi)
